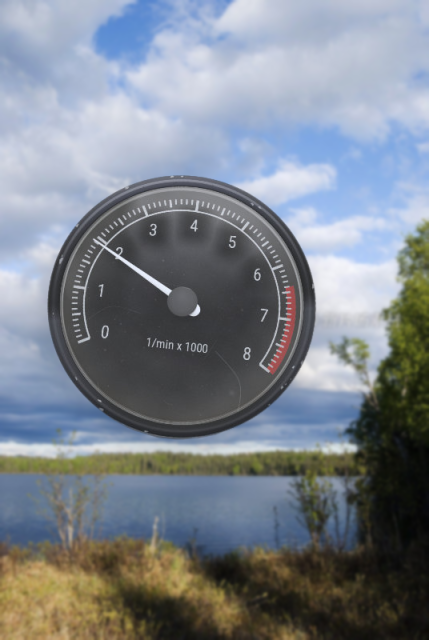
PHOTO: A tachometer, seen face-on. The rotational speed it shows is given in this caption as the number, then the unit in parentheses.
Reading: 1900 (rpm)
